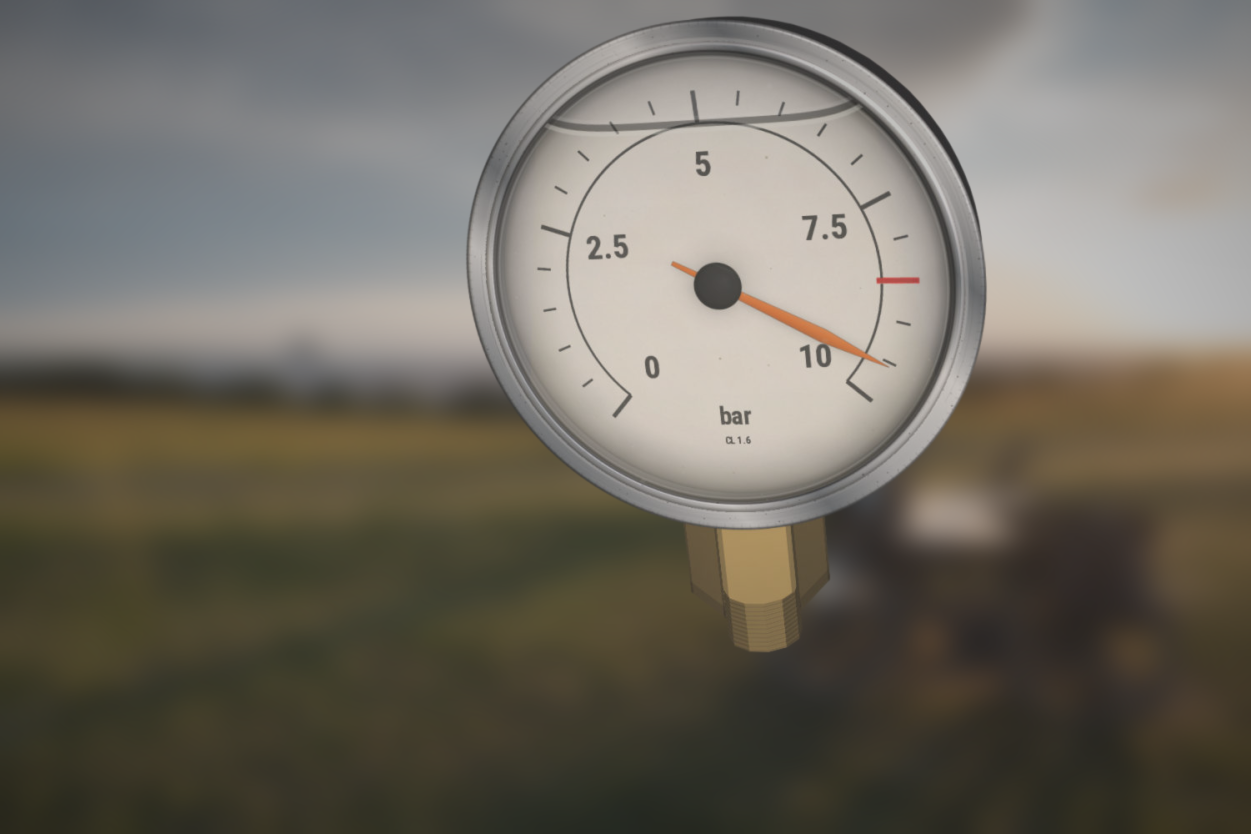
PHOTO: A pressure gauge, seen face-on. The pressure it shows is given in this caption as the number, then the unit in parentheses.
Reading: 9.5 (bar)
